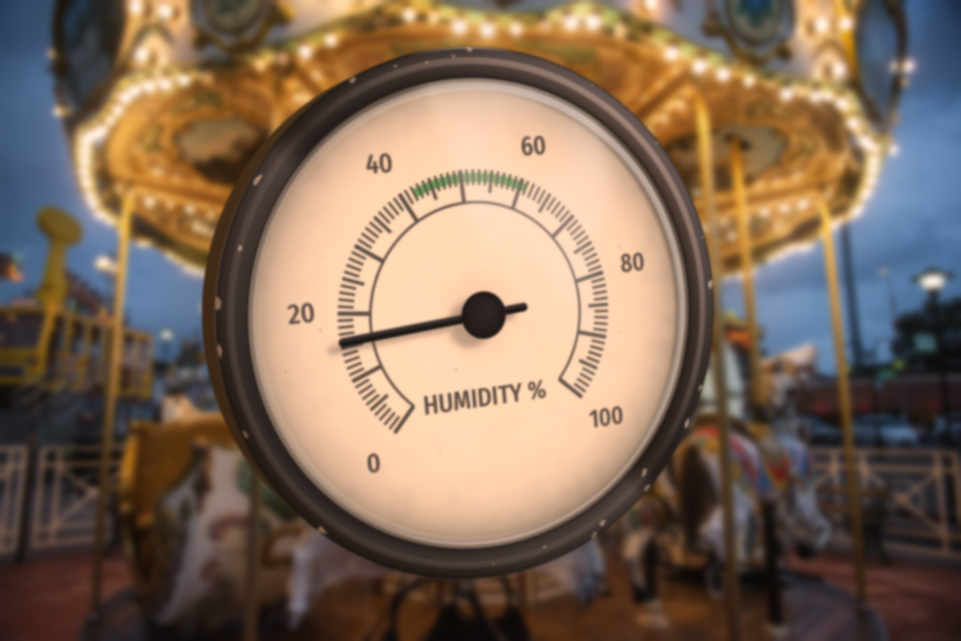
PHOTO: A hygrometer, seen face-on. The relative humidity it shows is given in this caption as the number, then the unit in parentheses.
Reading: 16 (%)
